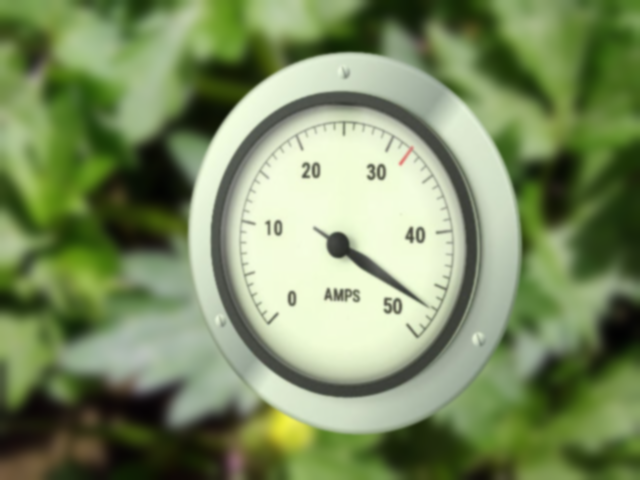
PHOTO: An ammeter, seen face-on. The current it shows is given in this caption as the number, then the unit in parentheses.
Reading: 47 (A)
